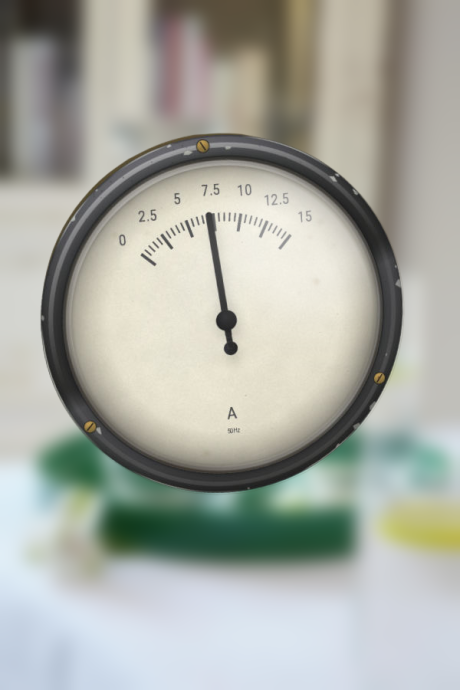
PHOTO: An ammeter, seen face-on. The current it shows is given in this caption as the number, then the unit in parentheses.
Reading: 7 (A)
